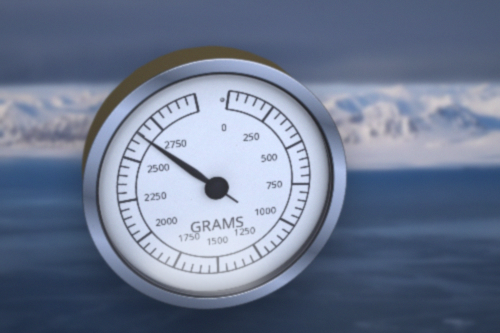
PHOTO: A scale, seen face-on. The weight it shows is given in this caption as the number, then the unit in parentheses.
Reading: 2650 (g)
